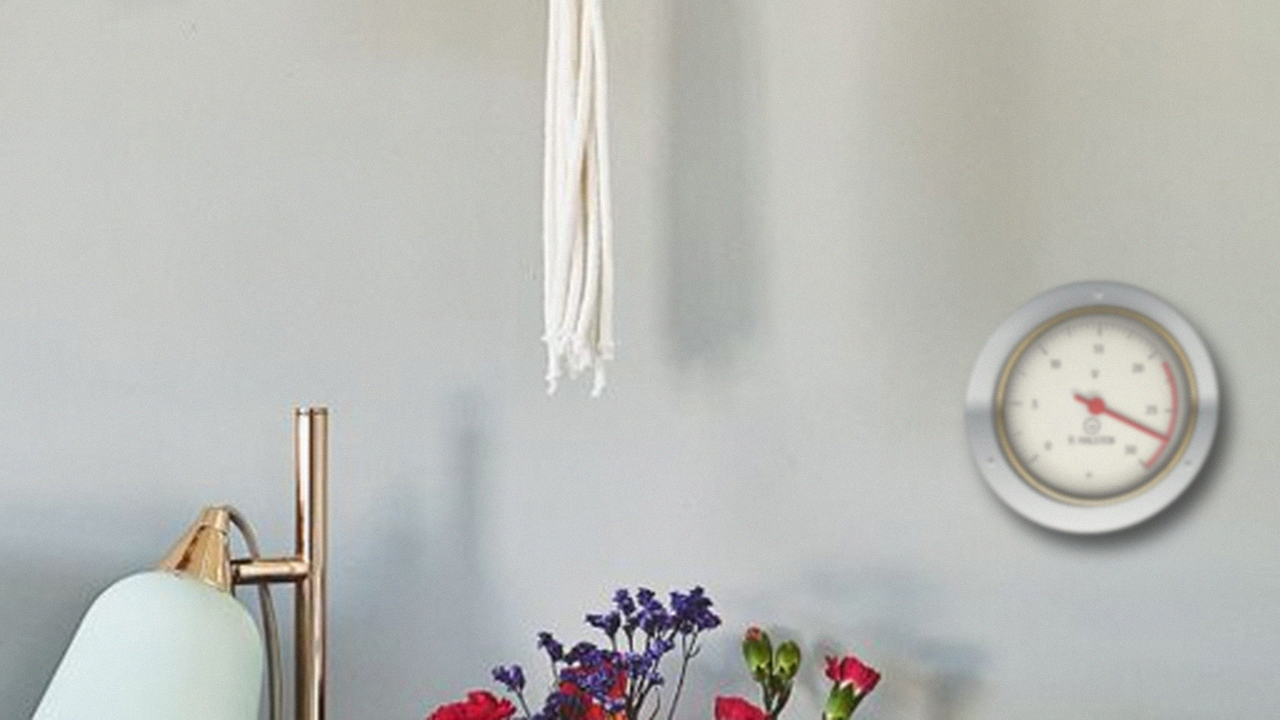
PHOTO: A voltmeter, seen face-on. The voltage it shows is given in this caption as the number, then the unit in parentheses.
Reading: 27.5 (V)
